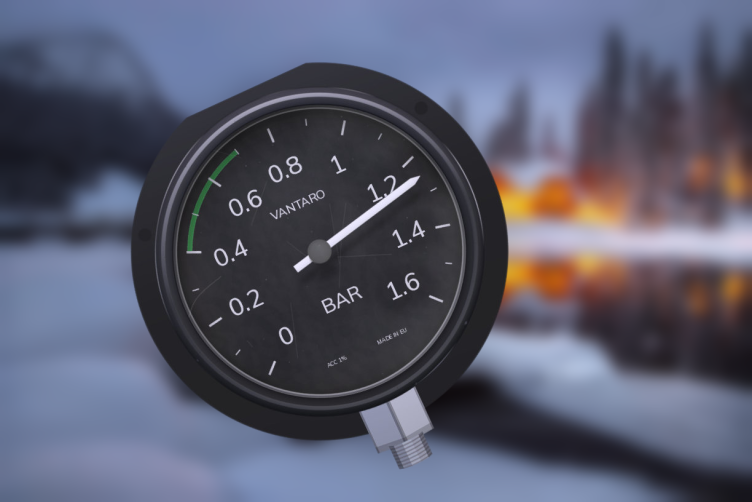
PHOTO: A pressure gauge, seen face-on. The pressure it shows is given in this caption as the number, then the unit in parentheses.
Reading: 1.25 (bar)
